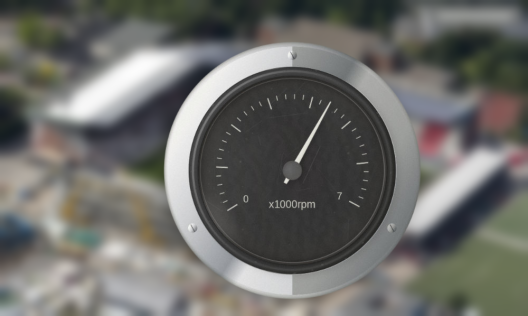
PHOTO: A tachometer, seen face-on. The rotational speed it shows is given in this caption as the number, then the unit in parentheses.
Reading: 4400 (rpm)
